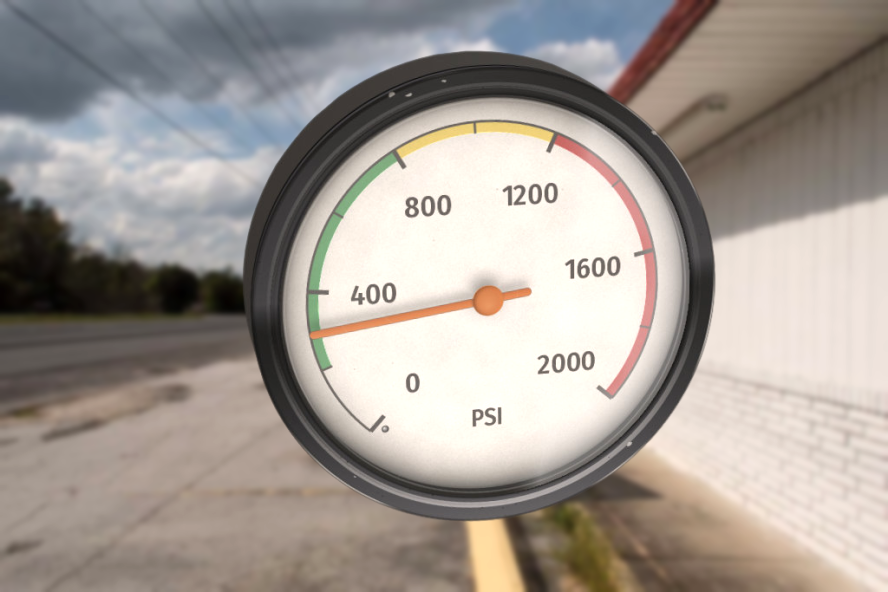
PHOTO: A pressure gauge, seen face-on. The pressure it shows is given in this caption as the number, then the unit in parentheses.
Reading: 300 (psi)
